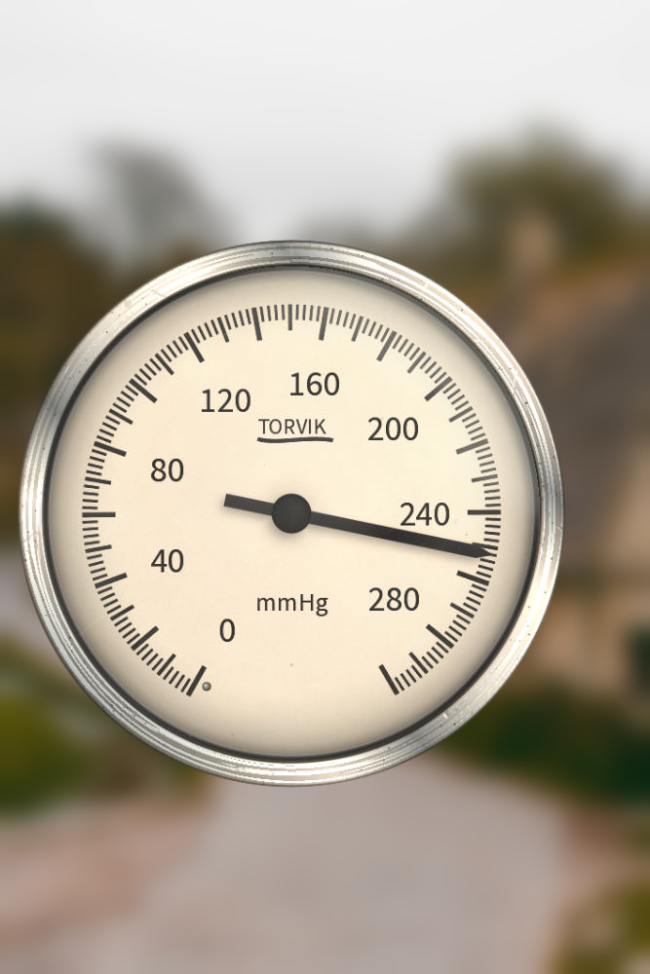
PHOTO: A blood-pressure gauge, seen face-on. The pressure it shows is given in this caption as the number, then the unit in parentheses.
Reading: 252 (mmHg)
